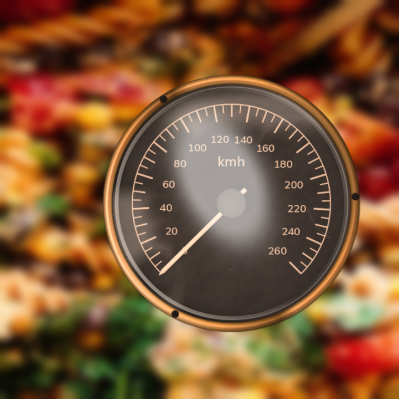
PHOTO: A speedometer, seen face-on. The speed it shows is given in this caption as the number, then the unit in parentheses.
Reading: 0 (km/h)
